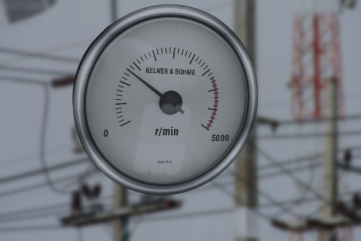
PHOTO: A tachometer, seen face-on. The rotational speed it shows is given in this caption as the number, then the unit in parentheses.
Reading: 1300 (rpm)
